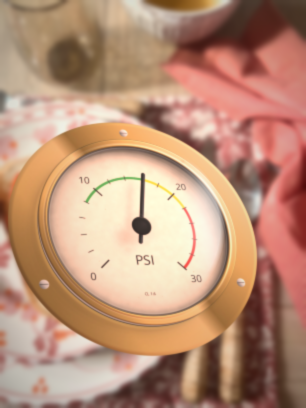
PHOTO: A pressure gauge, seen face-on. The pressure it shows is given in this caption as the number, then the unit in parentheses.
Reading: 16 (psi)
